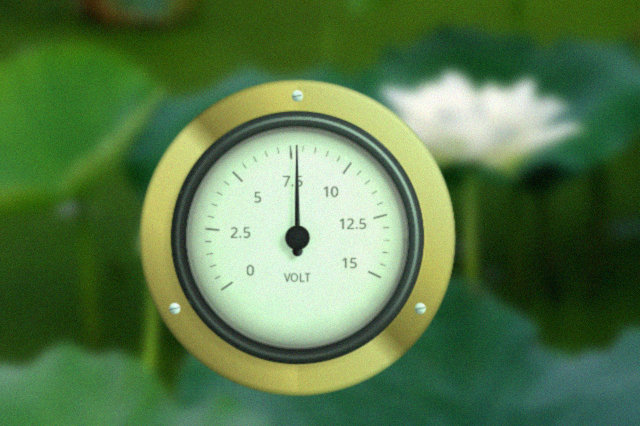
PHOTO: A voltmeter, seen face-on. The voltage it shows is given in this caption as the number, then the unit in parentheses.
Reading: 7.75 (V)
